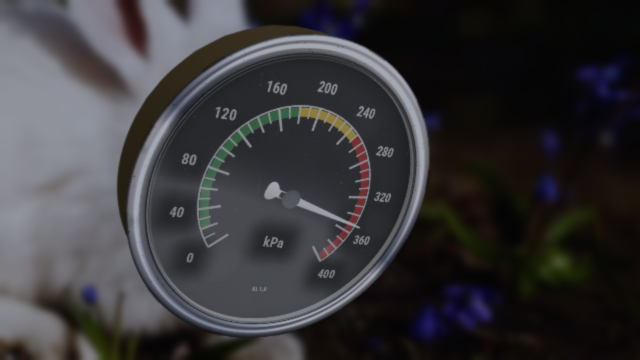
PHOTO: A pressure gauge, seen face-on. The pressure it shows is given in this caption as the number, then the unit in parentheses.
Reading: 350 (kPa)
